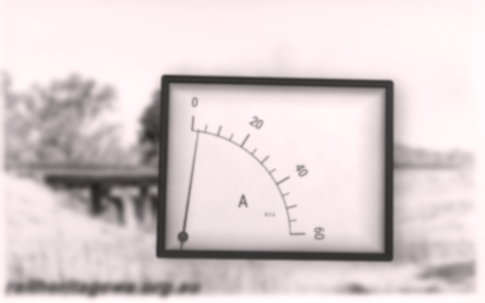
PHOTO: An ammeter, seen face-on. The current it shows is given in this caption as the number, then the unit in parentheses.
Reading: 2.5 (A)
